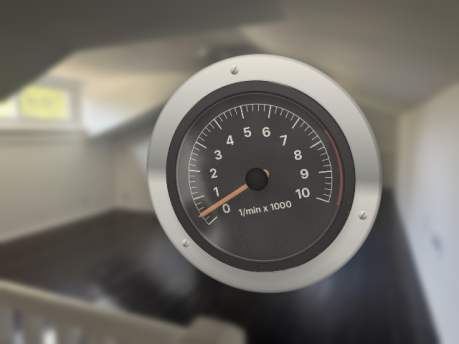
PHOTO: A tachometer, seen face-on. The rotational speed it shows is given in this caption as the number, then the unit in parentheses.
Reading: 400 (rpm)
